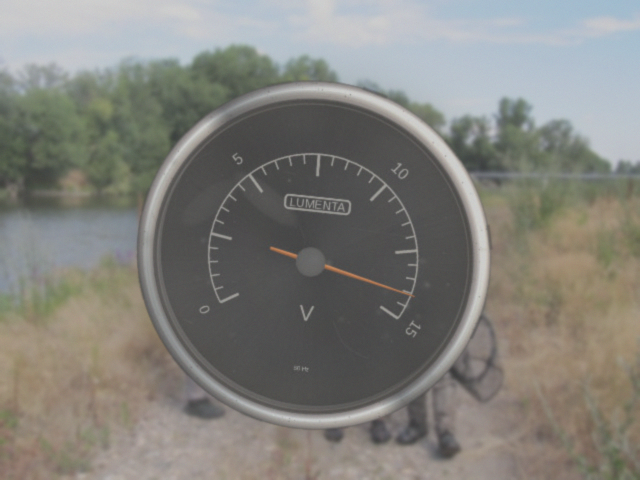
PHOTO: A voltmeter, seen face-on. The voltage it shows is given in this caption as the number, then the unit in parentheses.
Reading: 14 (V)
